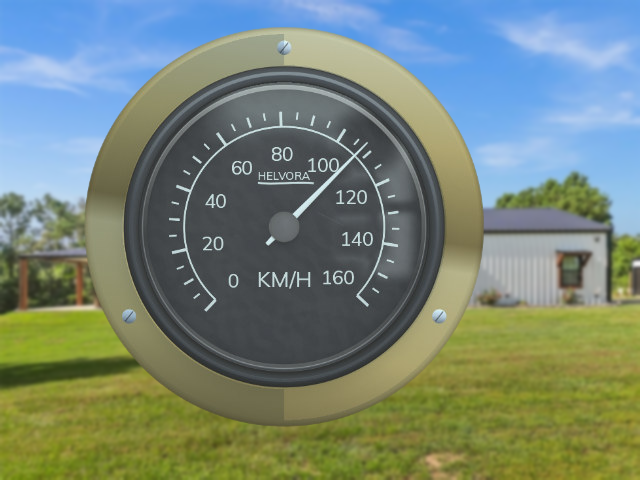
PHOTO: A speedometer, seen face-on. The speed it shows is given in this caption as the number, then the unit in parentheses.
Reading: 107.5 (km/h)
